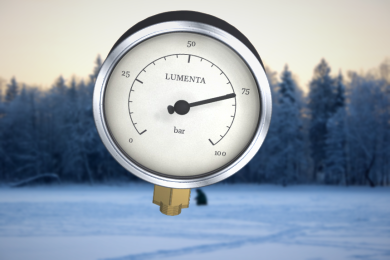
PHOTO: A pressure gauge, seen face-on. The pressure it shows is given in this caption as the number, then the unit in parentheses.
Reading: 75 (bar)
